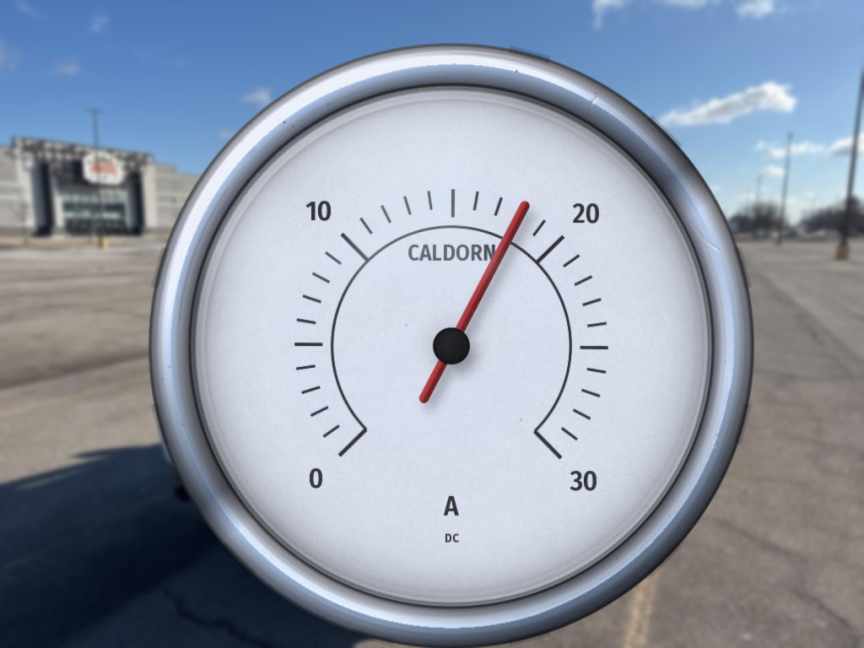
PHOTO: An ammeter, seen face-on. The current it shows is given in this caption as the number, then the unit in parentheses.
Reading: 18 (A)
